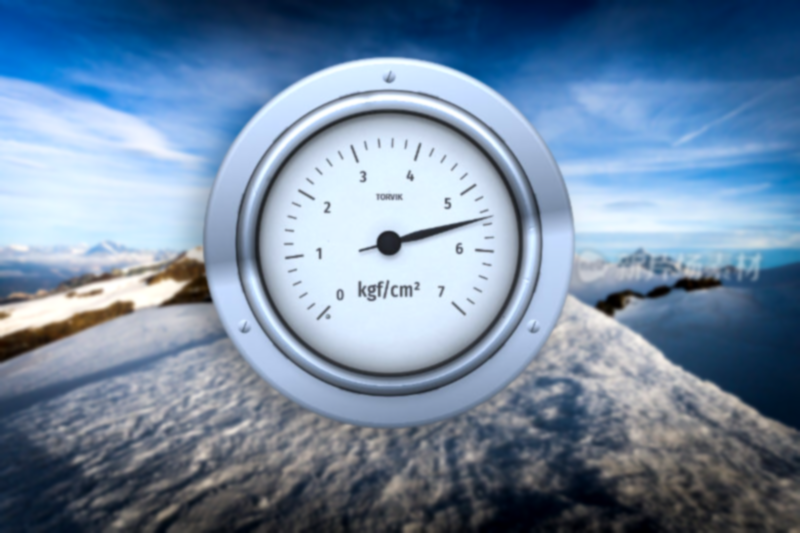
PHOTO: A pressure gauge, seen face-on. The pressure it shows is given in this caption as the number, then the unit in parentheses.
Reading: 5.5 (kg/cm²)
